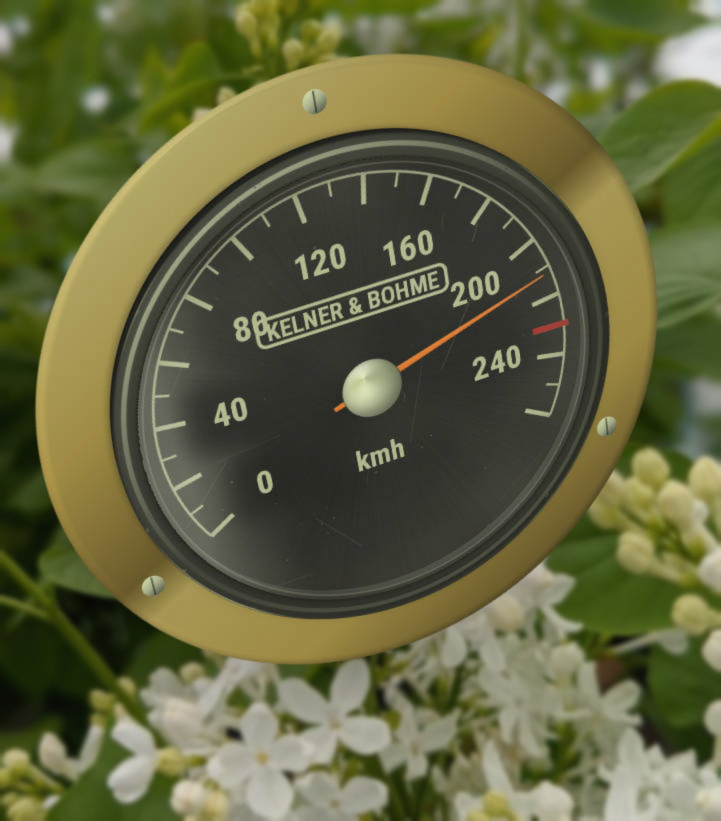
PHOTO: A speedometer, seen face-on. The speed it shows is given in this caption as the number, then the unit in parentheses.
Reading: 210 (km/h)
